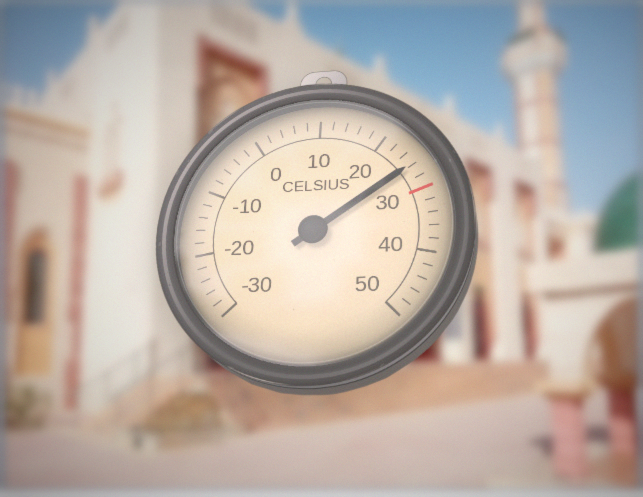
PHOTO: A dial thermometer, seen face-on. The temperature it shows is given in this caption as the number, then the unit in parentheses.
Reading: 26 (°C)
